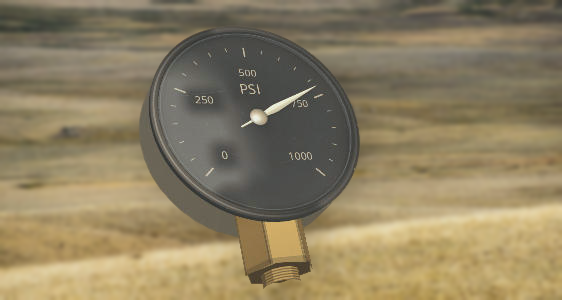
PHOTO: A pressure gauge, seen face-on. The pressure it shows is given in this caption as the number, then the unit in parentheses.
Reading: 725 (psi)
